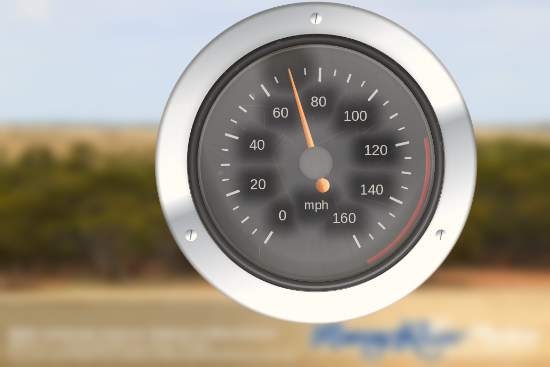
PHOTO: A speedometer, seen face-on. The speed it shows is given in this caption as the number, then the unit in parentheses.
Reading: 70 (mph)
